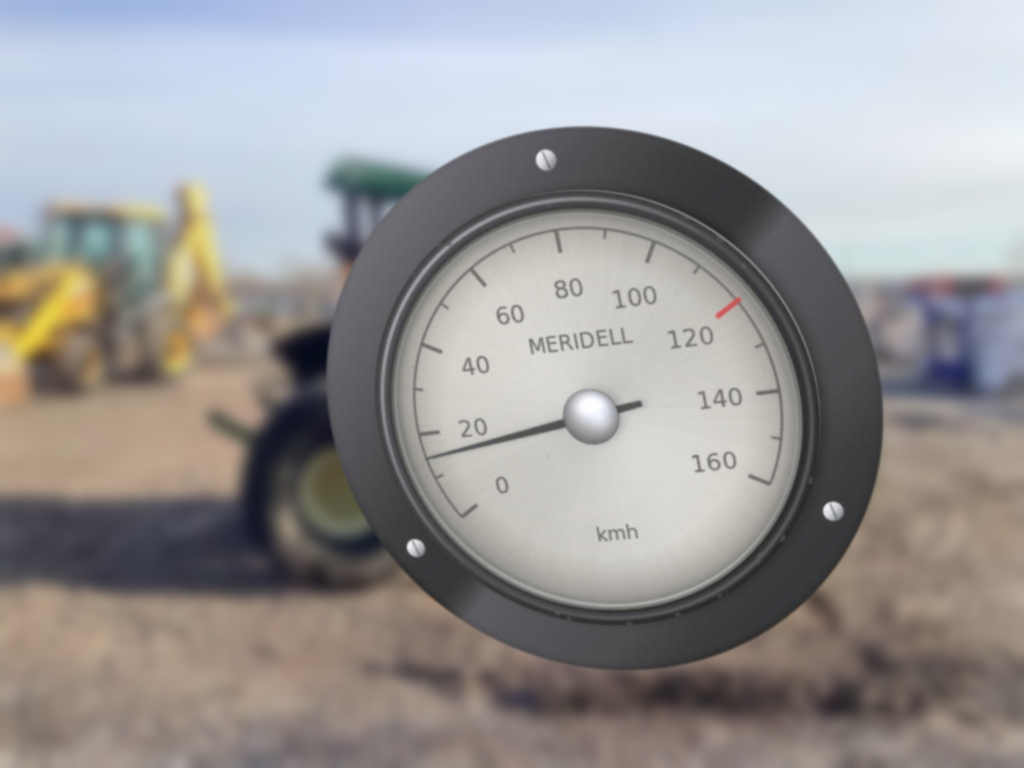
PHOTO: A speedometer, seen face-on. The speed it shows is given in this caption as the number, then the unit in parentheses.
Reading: 15 (km/h)
